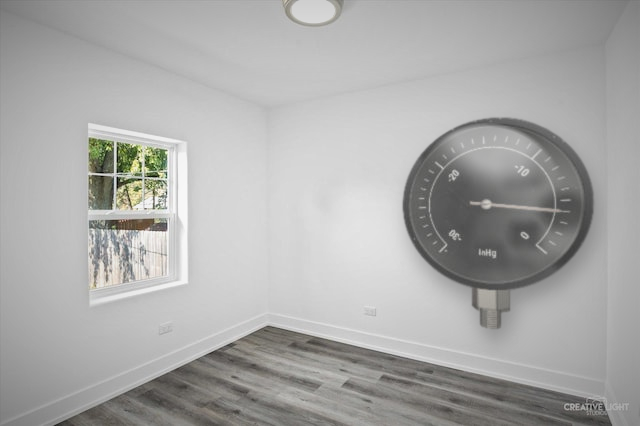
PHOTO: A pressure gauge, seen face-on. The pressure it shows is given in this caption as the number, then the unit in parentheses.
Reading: -4 (inHg)
